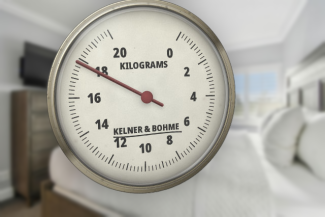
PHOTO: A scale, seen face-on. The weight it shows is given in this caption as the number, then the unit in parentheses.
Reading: 17.8 (kg)
